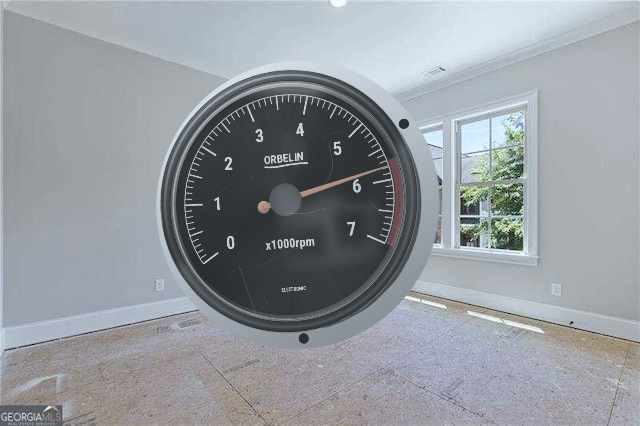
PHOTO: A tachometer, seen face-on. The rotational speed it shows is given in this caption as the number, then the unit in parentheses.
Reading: 5800 (rpm)
